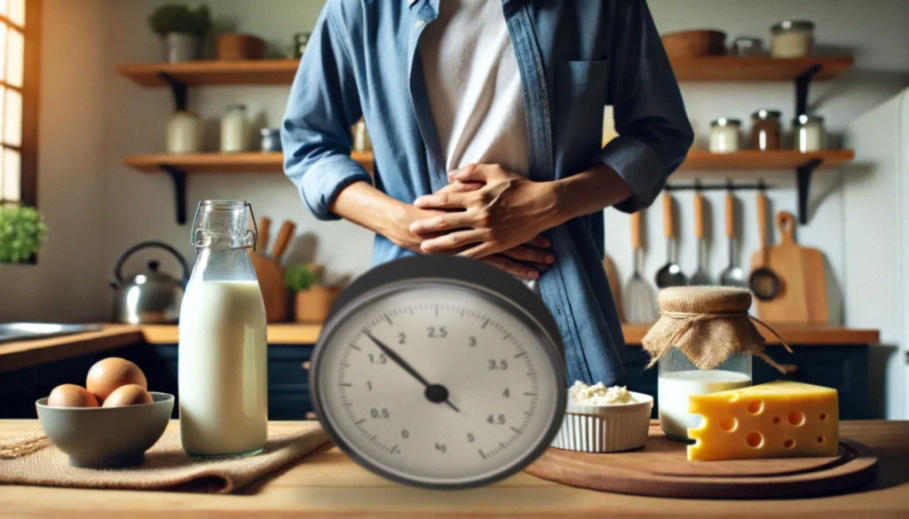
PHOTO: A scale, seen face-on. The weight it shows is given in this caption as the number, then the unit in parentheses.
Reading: 1.75 (kg)
